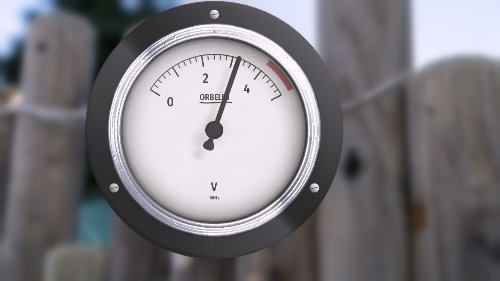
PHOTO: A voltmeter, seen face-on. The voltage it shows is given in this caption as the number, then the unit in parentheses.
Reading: 3.2 (V)
